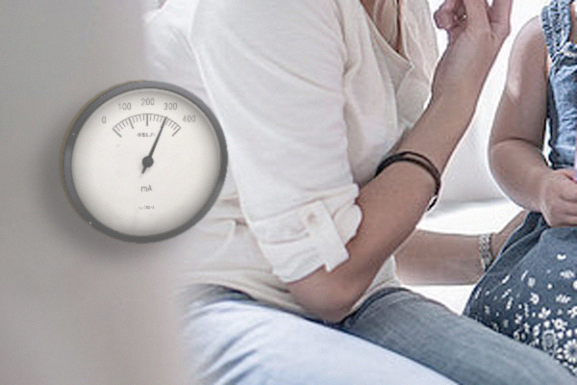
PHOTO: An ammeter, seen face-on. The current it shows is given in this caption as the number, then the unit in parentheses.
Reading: 300 (mA)
